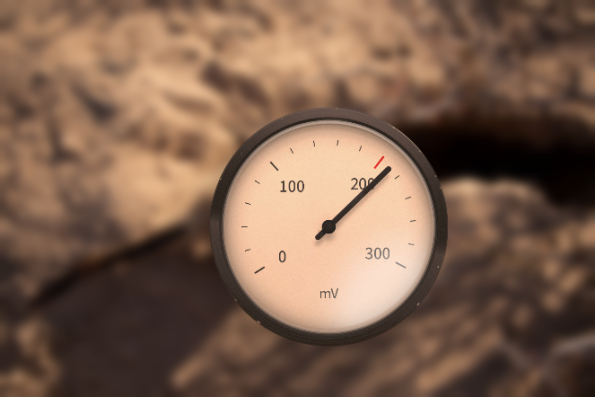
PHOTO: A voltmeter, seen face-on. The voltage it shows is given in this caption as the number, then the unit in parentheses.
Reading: 210 (mV)
